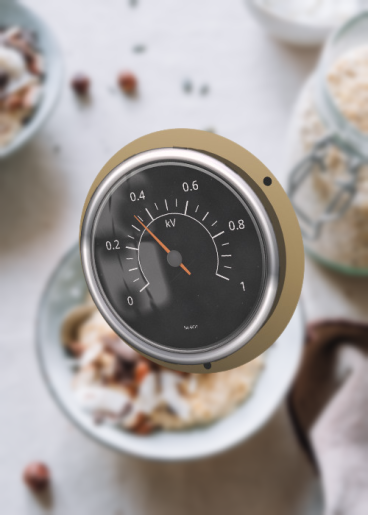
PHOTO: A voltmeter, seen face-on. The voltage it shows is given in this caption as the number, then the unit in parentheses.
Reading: 0.35 (kV)
